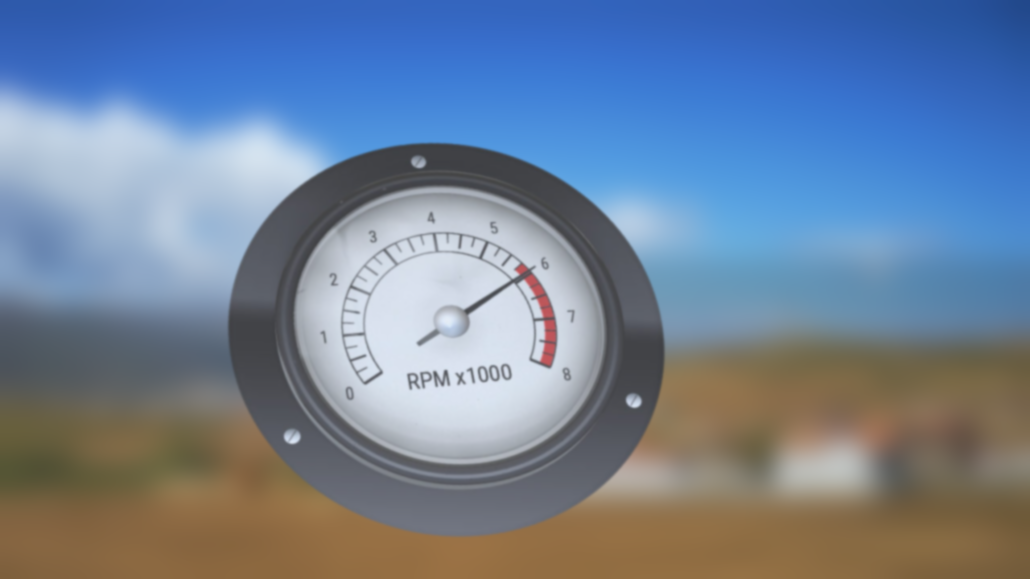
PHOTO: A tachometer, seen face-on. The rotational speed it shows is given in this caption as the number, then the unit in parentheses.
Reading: 6000 (rpm)
